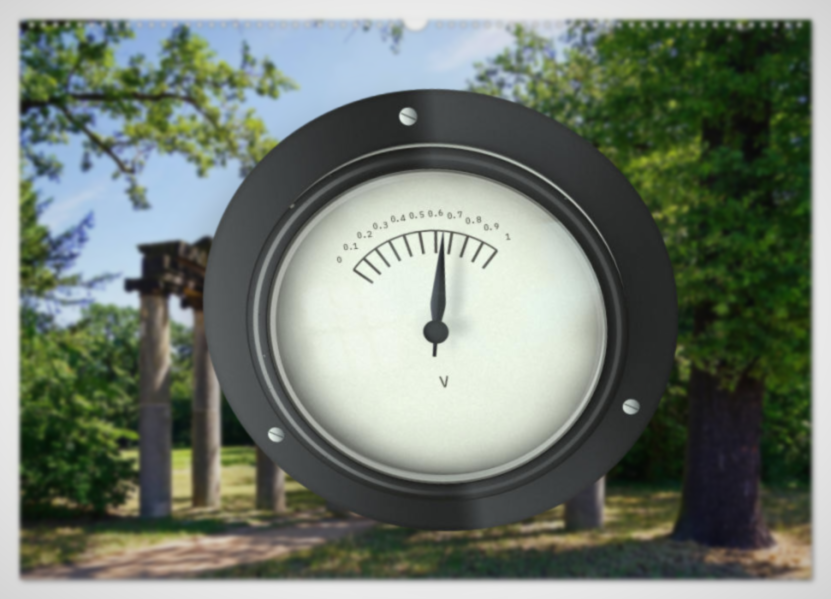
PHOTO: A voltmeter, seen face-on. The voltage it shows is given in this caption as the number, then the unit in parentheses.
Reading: 0.65 (V)
